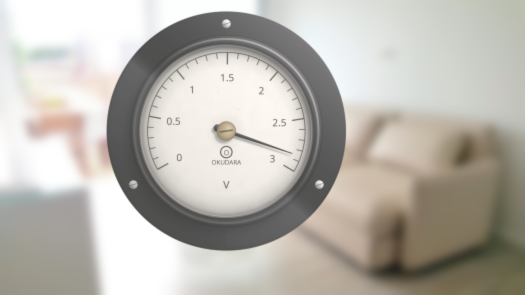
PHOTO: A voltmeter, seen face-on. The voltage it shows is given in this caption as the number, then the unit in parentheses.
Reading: 2.85 (V)
